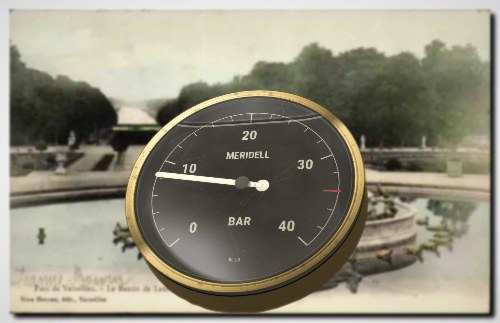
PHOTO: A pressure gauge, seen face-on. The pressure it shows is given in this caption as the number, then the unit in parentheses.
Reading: 8 (bar)
